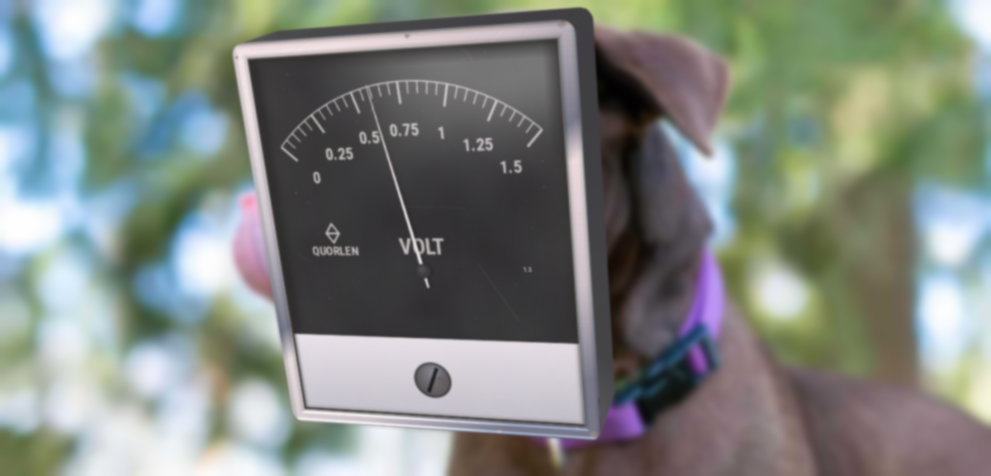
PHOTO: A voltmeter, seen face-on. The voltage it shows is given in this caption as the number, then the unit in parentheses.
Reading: 0.6 (V)
